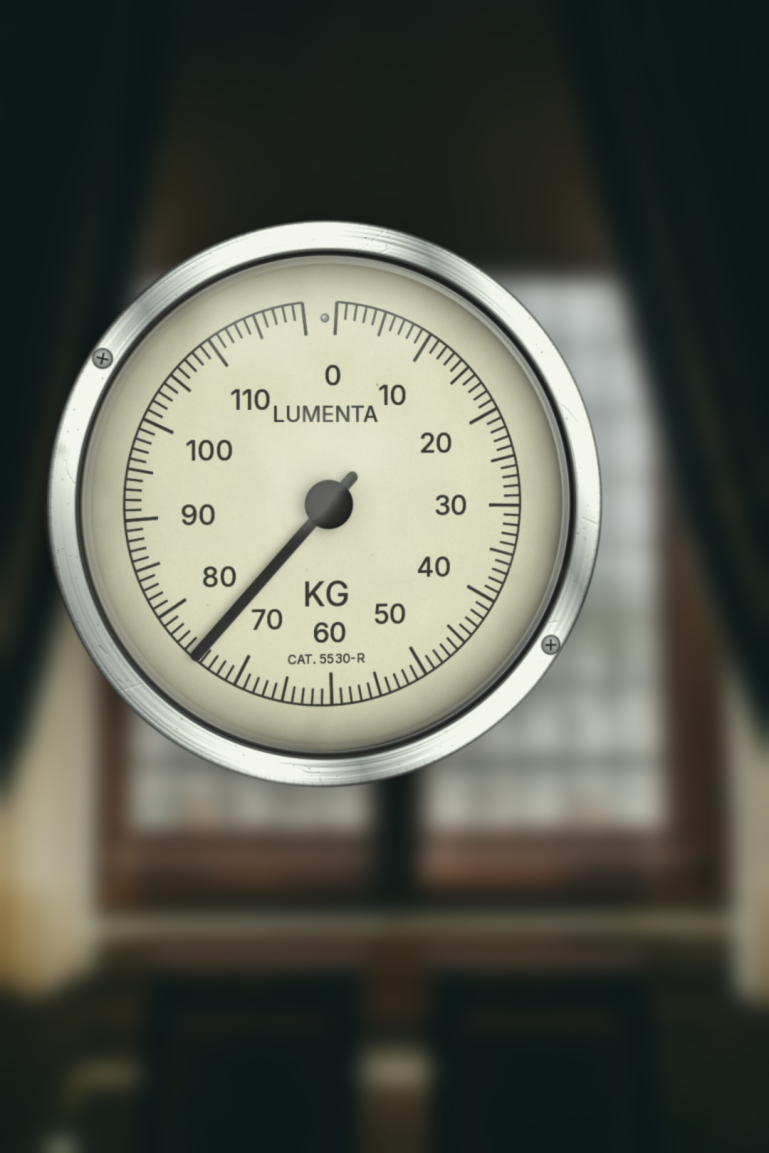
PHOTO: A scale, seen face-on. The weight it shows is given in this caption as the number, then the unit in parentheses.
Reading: 75 (kg)
